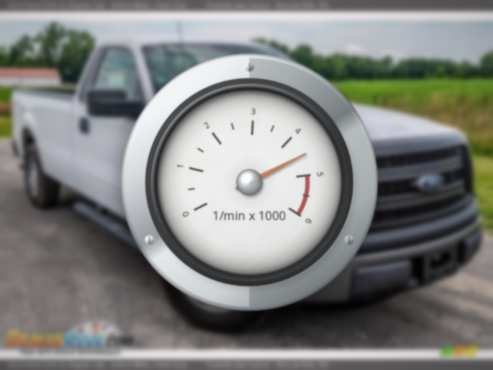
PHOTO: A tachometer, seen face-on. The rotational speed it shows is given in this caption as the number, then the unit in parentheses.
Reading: 4500 (rpm)
